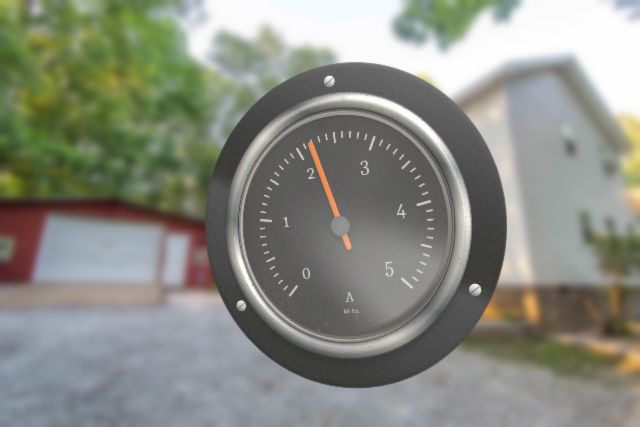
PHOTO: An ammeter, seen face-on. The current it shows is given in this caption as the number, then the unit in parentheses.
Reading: 2.2 (A)
